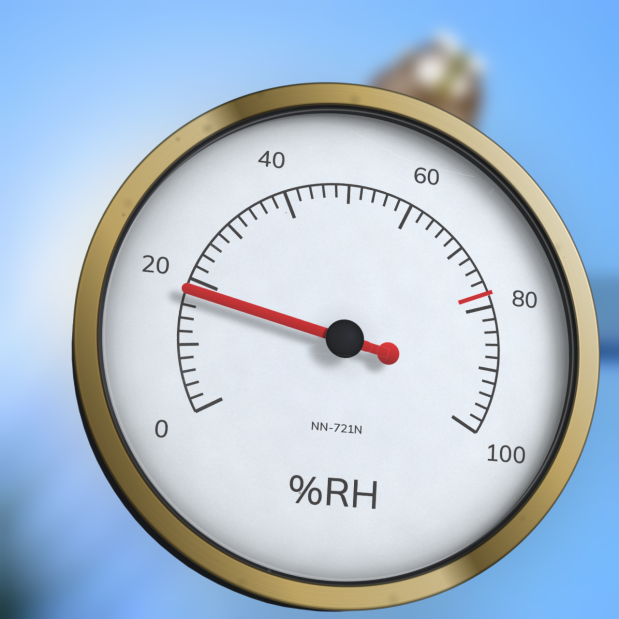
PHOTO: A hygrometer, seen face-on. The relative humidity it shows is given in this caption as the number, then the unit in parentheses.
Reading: 18 (%)
